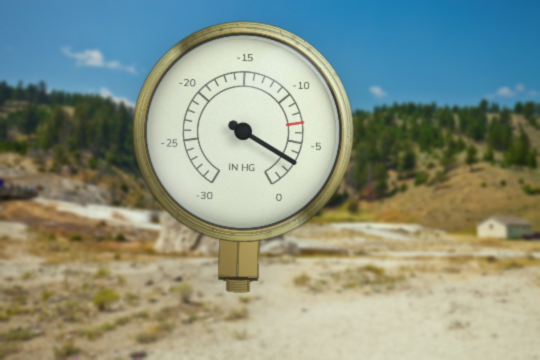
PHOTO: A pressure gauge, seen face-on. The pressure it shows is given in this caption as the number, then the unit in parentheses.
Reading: -3 (inHg)
